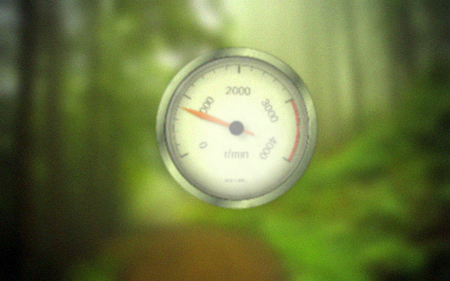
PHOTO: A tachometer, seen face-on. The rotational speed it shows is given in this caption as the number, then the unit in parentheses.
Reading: 800 (rpm)
